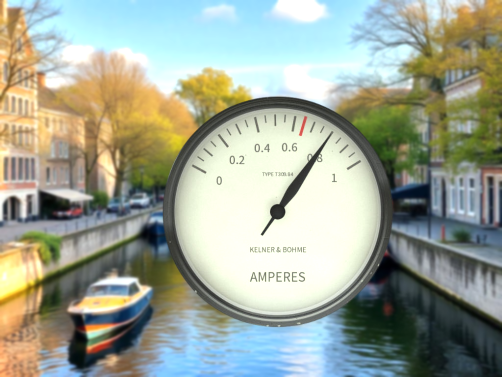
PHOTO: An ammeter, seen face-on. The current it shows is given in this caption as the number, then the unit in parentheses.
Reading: 0.8 (A)
